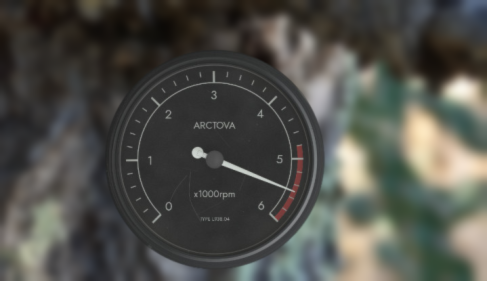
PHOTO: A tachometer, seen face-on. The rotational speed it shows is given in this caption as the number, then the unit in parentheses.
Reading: 5500 (rpm)
